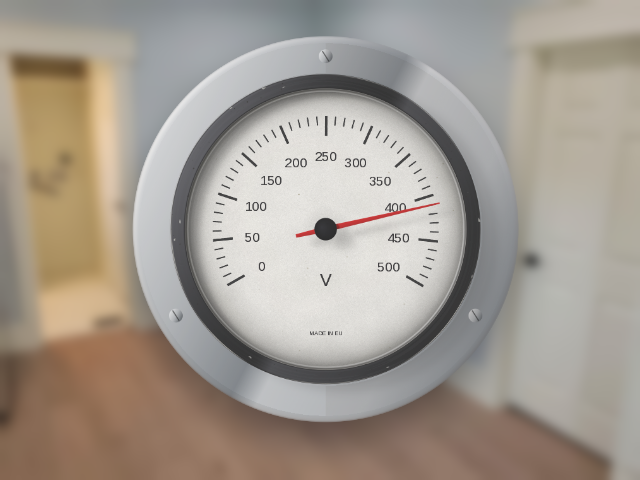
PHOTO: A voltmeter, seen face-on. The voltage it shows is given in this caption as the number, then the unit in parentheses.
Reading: 410 (V)
